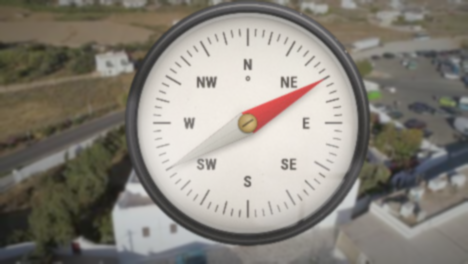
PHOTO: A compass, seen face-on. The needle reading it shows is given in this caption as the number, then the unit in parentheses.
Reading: 60 (°)
